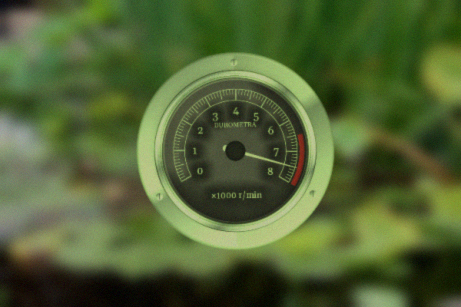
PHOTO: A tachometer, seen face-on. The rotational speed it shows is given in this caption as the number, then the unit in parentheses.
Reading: 7500 (rpm)
